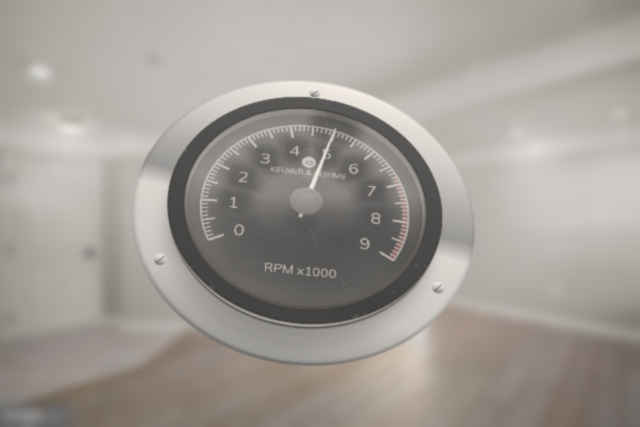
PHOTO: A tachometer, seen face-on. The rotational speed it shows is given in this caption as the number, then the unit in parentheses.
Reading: 5000 (rpm)
